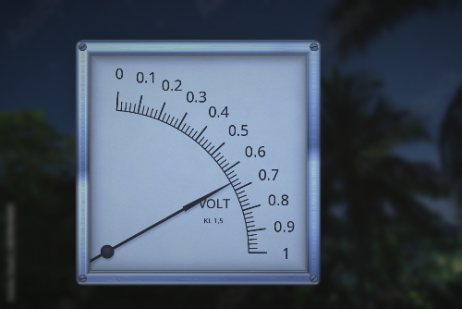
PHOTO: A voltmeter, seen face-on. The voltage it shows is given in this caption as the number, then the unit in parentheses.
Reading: 0.66 (V)
